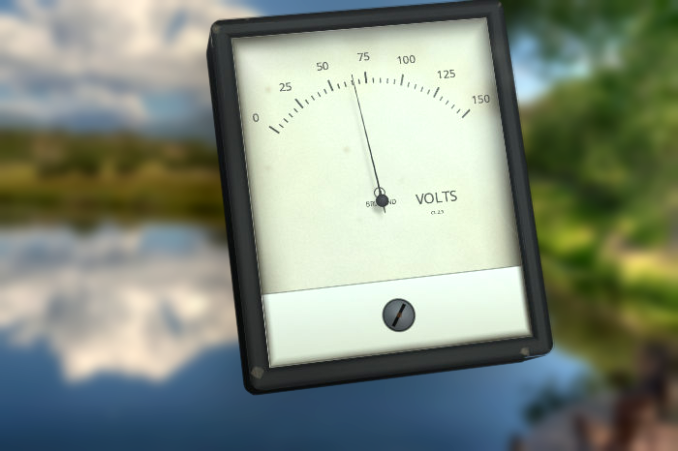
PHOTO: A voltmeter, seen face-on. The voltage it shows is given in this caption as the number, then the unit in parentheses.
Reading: 65 (V)
